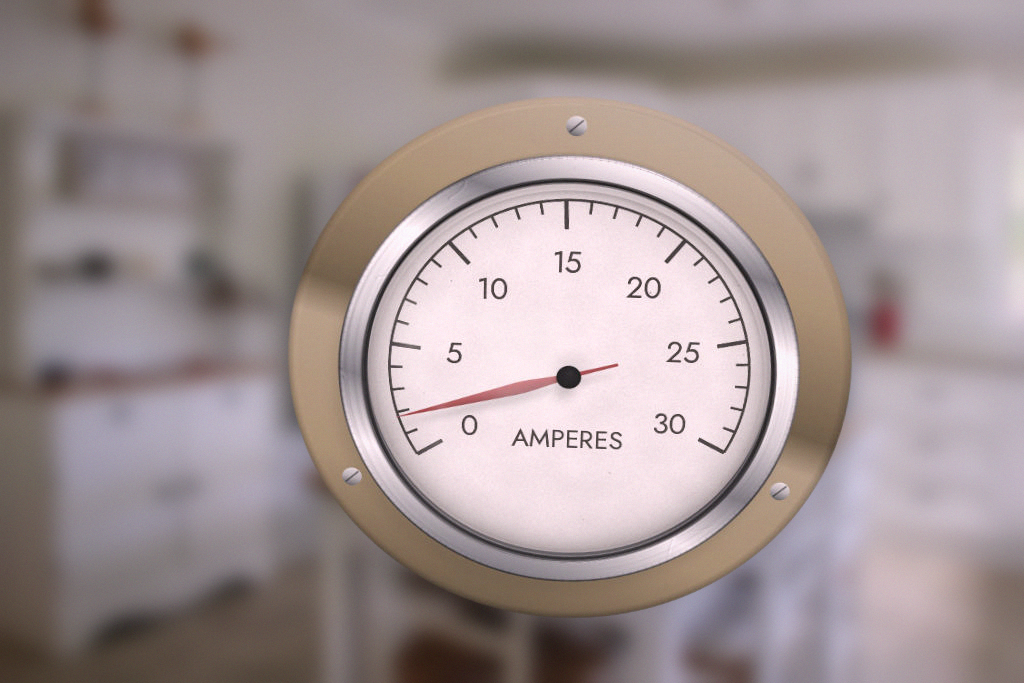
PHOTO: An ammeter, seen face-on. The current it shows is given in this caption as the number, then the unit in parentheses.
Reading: 2 (A)
